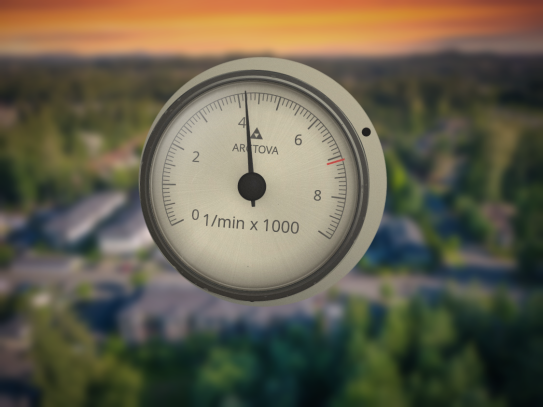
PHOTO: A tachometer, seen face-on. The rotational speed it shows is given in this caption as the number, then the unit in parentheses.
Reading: 4200 (rpm)
